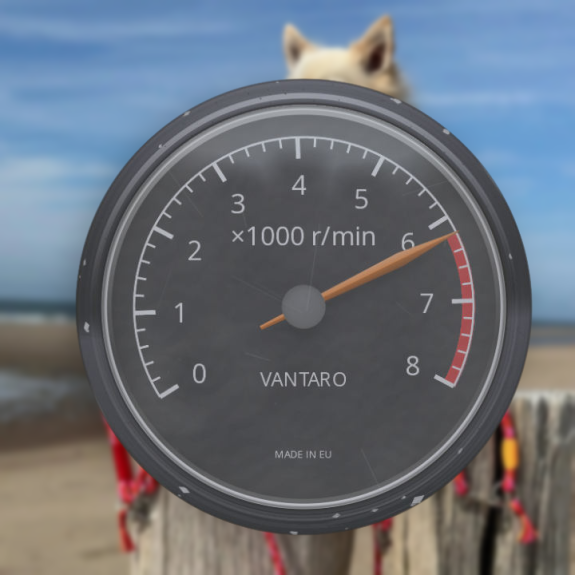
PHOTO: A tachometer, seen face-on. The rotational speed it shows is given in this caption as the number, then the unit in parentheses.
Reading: 6200 (rpm)
